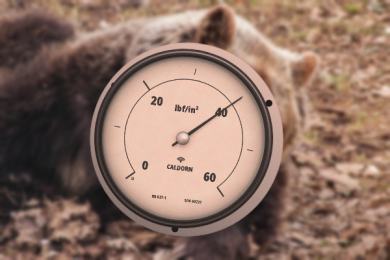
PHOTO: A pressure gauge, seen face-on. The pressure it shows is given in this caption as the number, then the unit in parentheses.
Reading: 40 (psi)
